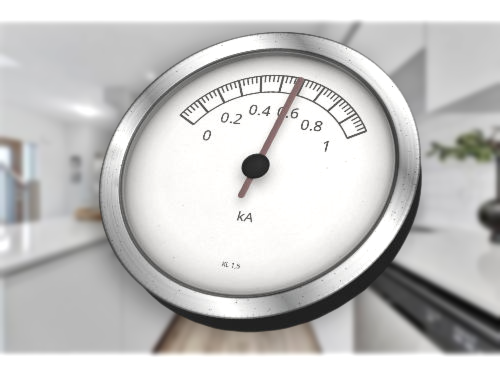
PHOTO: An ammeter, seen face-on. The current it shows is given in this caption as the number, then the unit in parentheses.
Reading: 0.6 (kA)
